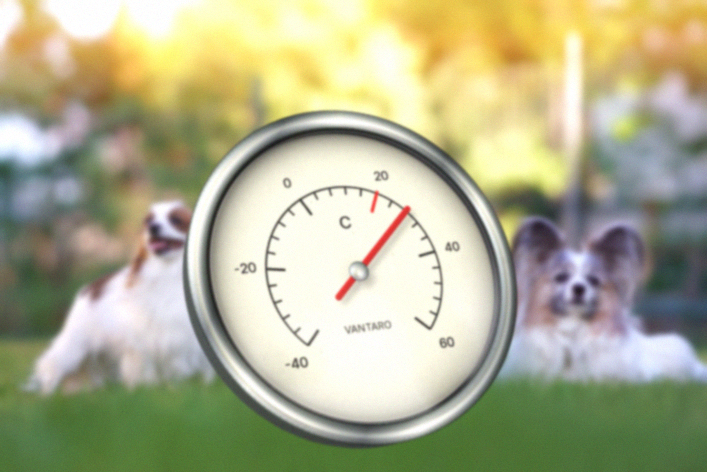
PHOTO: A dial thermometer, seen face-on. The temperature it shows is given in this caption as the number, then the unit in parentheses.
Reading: 28 (°C)
